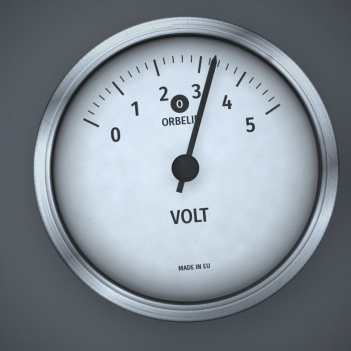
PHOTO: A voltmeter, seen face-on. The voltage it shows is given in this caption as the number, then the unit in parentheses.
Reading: 3.3 (V)
